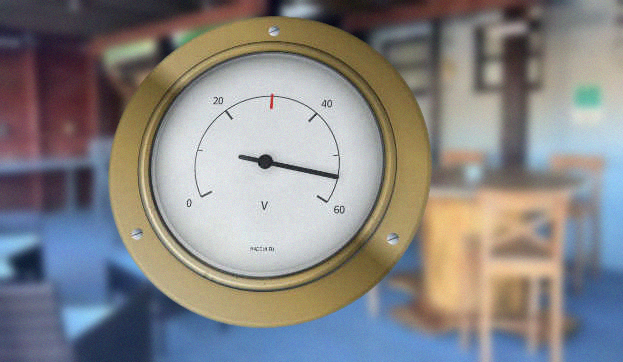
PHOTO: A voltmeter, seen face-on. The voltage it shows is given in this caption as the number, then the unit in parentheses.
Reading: 55 (V)
